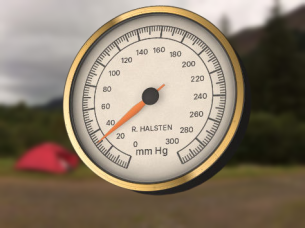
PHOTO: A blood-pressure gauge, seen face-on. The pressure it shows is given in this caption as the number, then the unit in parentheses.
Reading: 30 (mmHg)
